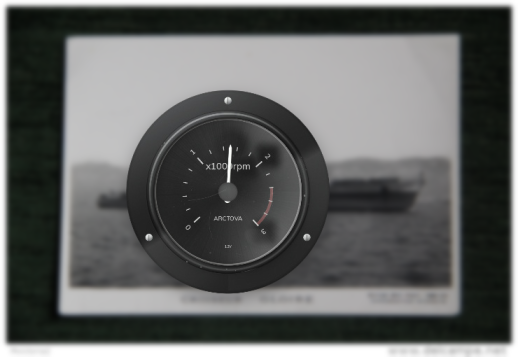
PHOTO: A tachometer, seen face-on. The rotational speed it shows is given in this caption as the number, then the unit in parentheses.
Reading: 1500 (rpm)
